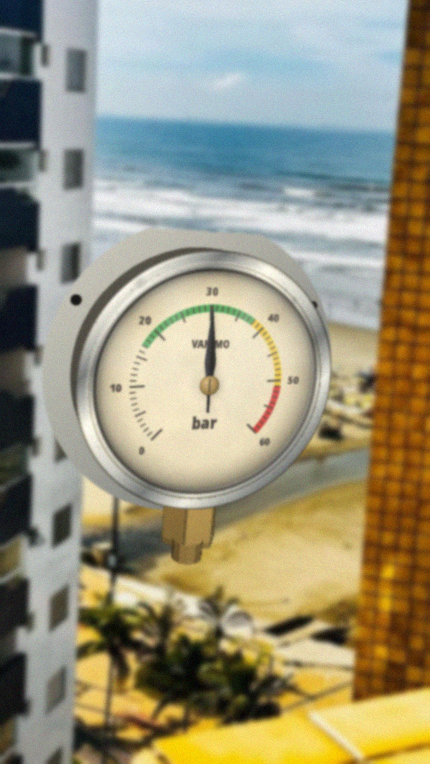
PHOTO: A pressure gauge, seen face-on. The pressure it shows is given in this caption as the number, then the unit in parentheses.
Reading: 30 (bar)
